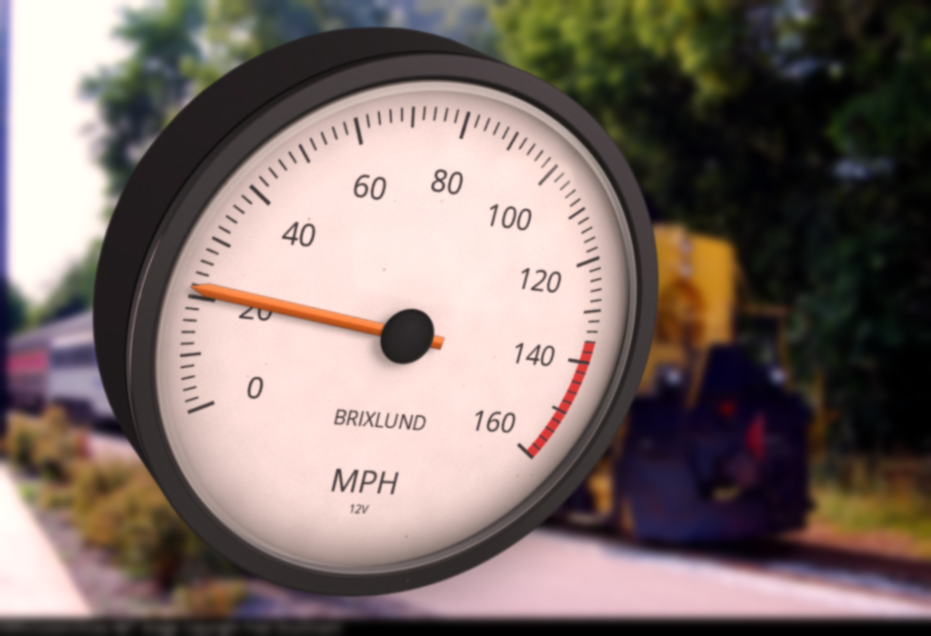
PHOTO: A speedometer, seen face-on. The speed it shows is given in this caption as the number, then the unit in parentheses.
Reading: 22 (mph)
